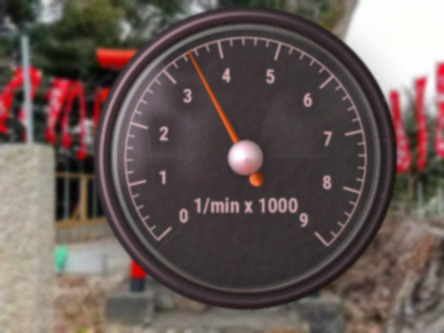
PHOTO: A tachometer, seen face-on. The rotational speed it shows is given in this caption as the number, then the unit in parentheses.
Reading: 3500 (rpm)
